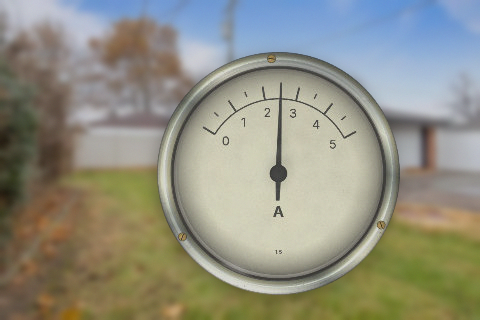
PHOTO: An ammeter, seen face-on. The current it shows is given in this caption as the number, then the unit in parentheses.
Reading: 2.5 (A)
